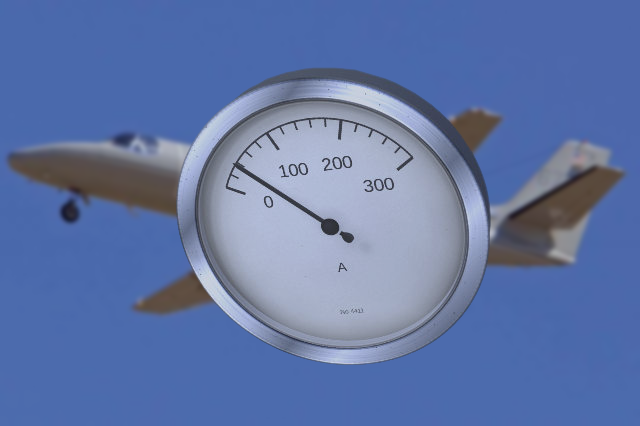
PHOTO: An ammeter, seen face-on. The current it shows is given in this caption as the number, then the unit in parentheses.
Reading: 40 (A)
